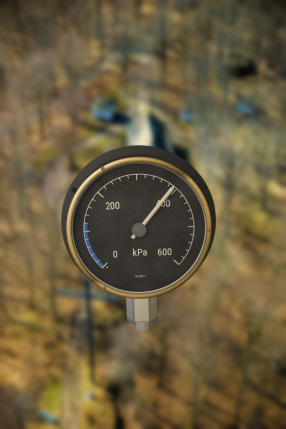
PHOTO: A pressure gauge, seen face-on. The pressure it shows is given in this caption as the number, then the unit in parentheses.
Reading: 390 (kPa)
